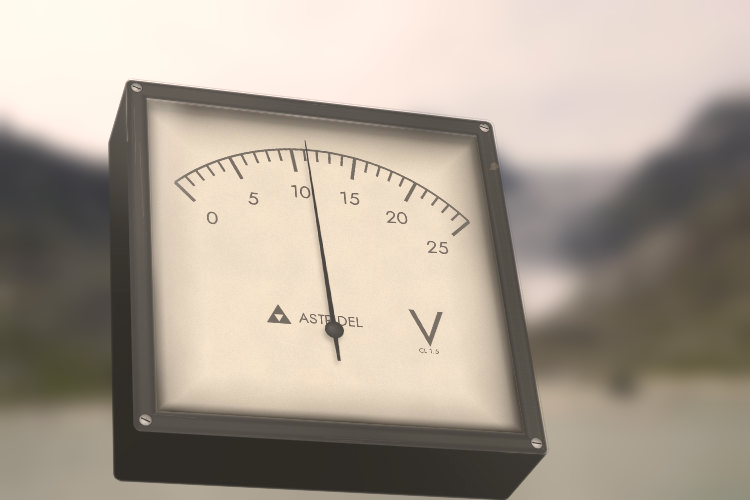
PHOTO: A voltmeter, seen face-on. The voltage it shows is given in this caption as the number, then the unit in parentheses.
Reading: 11 (V)
